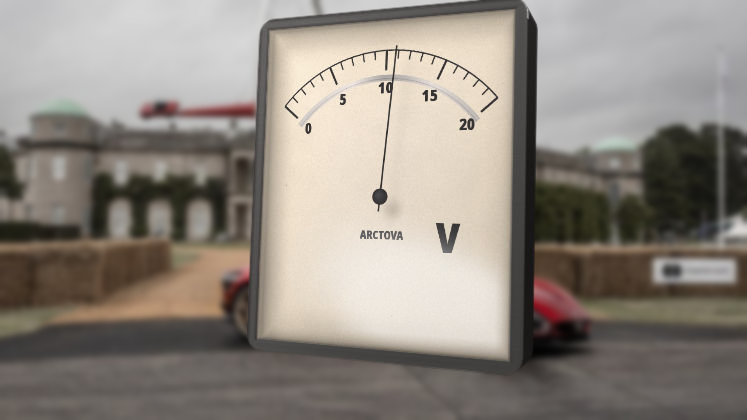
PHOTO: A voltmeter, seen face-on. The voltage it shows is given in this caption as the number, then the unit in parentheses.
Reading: 11 (V)
